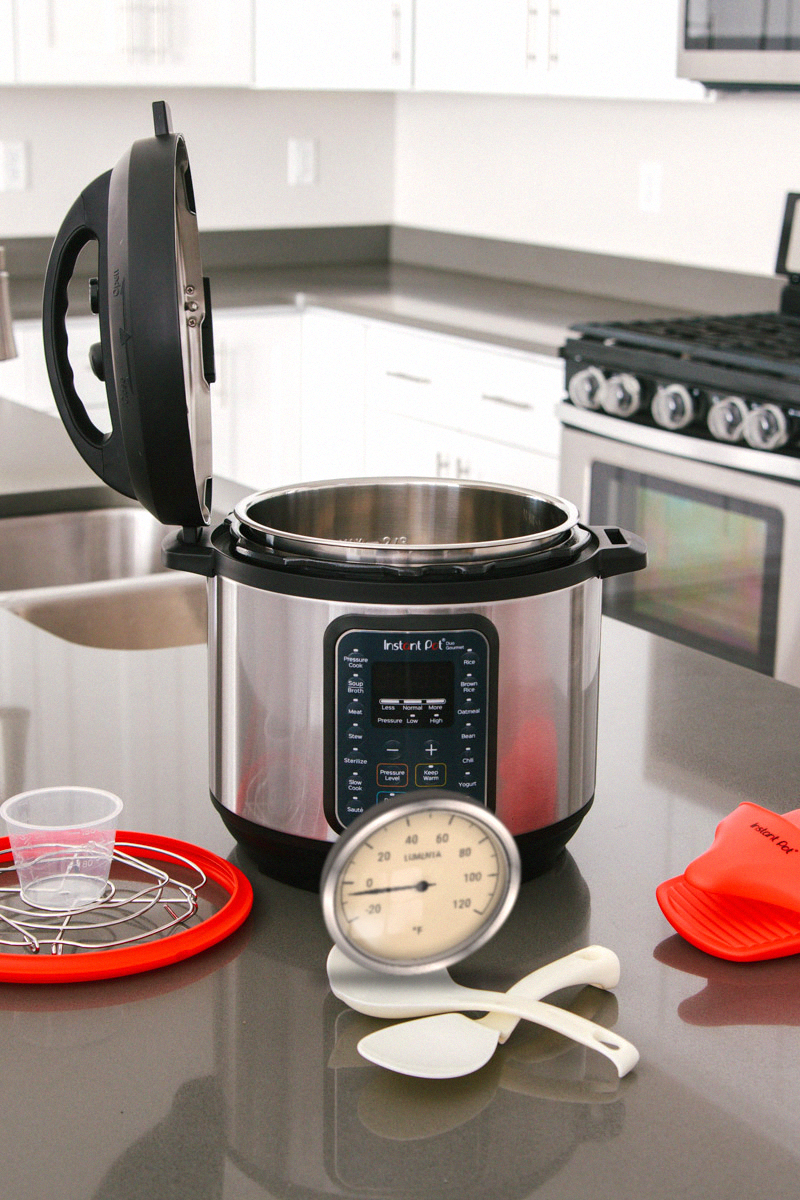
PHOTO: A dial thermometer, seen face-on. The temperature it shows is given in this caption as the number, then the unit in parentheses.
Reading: -5 (°F)
